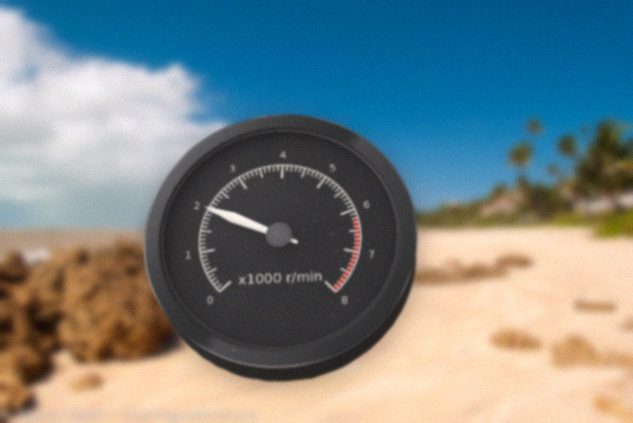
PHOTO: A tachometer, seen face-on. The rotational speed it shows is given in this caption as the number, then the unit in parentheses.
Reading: 2000 (rpm)
